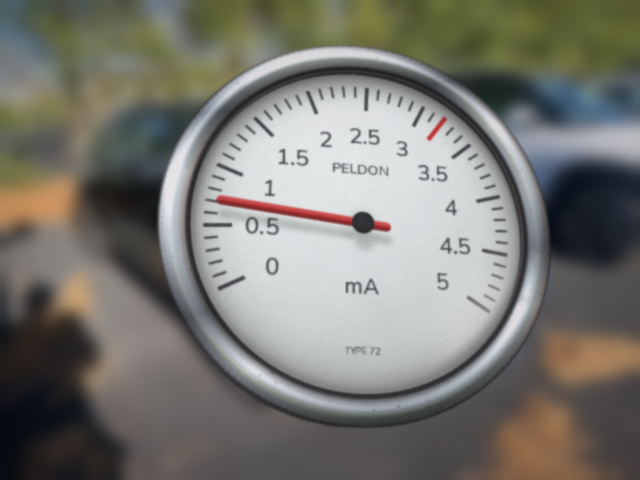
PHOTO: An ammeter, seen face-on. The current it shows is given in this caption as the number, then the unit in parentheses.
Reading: 0.7 (mA)
